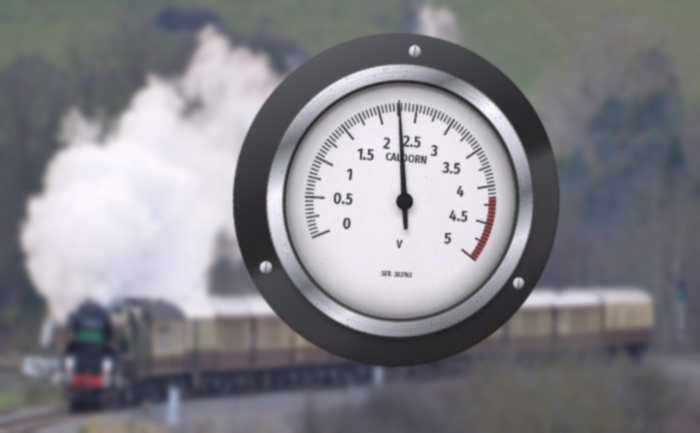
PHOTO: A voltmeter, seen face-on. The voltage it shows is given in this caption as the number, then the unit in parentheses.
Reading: 2.25 (V)
